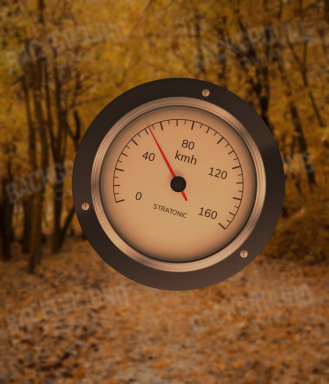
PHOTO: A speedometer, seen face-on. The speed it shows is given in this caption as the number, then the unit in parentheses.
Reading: 52.5 (km/h)
